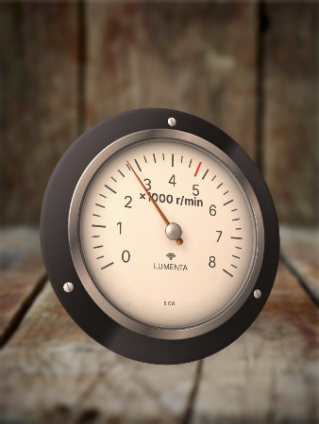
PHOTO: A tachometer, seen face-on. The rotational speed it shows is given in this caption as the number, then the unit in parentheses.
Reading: 2750 (rpm)
